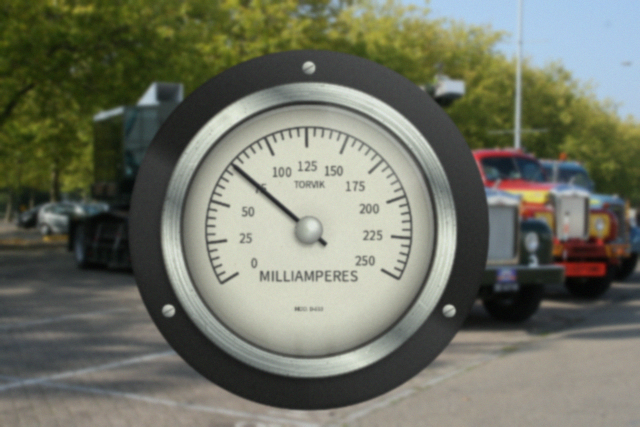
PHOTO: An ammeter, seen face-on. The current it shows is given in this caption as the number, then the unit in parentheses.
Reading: 75 (mA)
